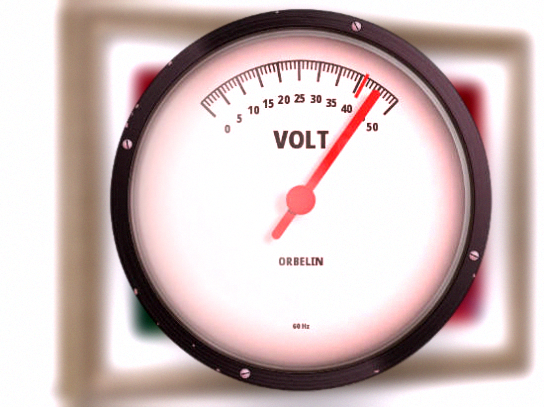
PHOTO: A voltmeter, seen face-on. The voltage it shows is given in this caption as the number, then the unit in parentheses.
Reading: 45 (V)
